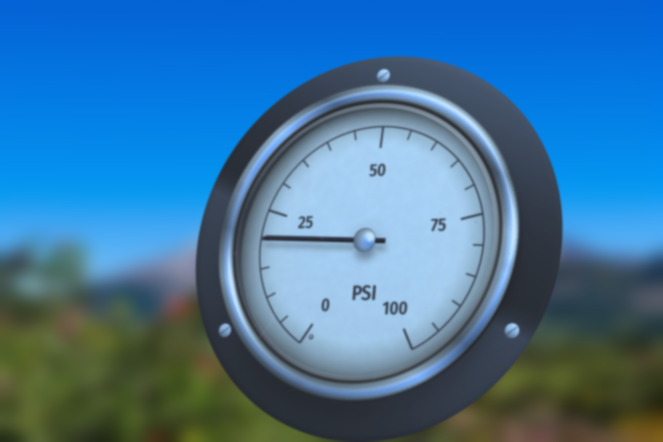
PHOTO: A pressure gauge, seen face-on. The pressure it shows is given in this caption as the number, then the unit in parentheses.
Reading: 20 (psi)
